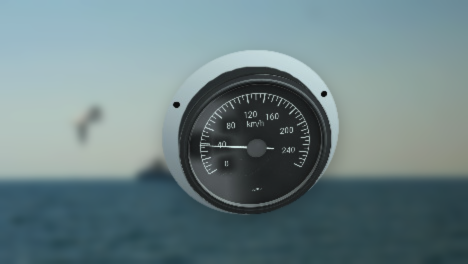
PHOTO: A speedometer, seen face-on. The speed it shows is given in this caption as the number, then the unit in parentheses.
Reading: 40 (km/h)
